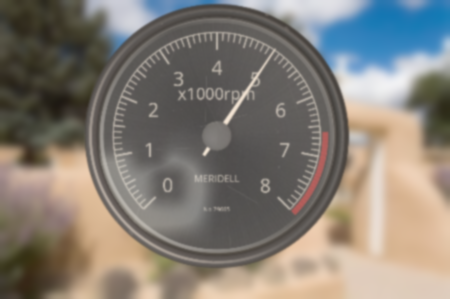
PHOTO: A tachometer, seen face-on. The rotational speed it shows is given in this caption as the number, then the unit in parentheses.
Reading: 5000 (rpm)
